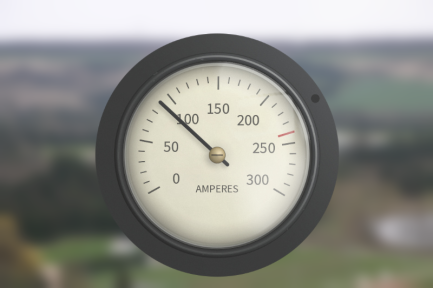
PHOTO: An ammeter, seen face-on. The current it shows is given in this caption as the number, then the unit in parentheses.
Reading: 90 (A)
